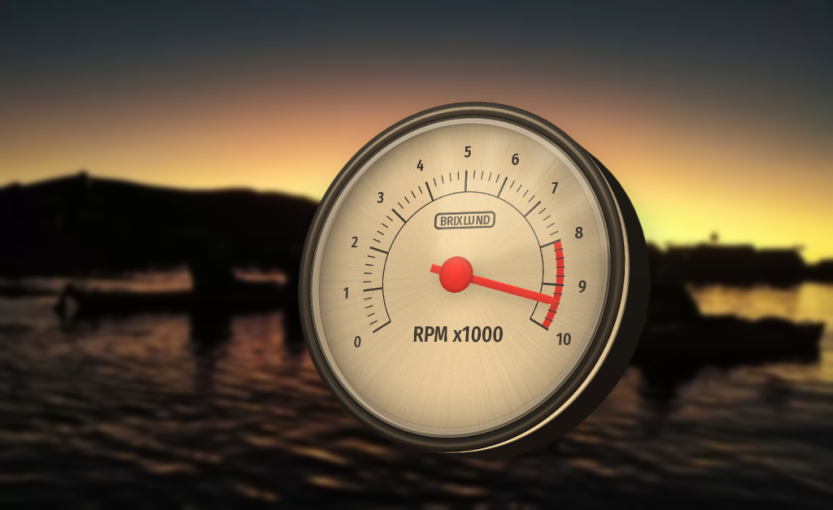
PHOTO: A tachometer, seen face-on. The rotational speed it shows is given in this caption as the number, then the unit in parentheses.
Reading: 9400 (rpm)
